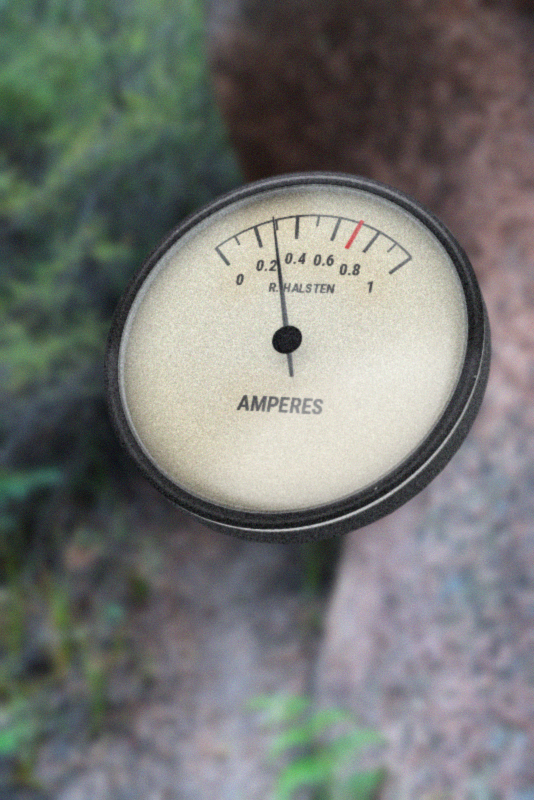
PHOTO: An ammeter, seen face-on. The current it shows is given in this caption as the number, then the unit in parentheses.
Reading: 0.3 (A)
